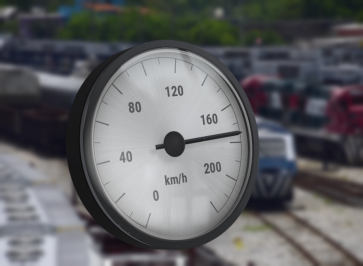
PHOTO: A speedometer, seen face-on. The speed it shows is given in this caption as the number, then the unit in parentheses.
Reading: 175 (km/h)
